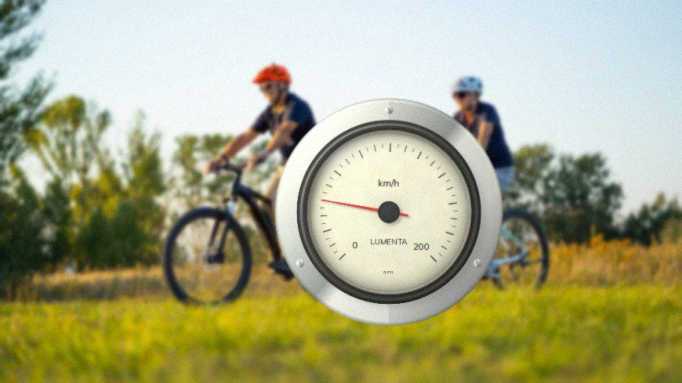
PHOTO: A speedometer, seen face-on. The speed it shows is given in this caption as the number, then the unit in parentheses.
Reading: 40 (km/h)
